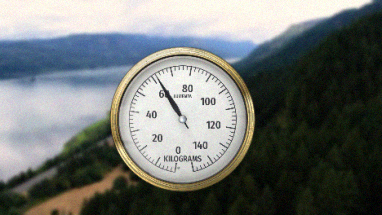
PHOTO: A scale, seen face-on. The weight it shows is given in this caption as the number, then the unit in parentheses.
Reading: 62 (kg)
